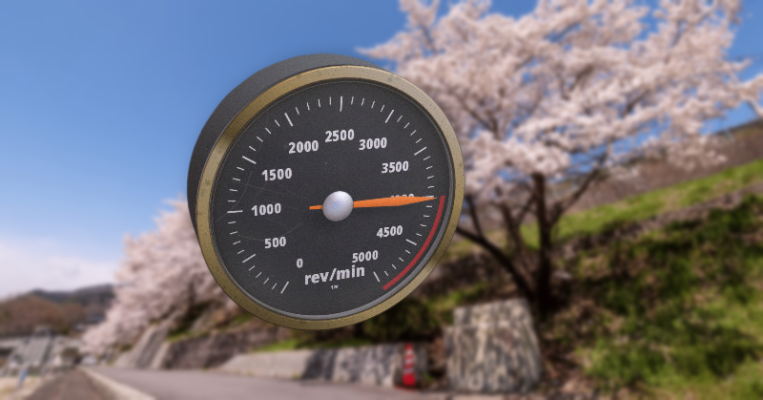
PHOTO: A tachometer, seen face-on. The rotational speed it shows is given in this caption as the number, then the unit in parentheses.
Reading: 4000 (rpm)
